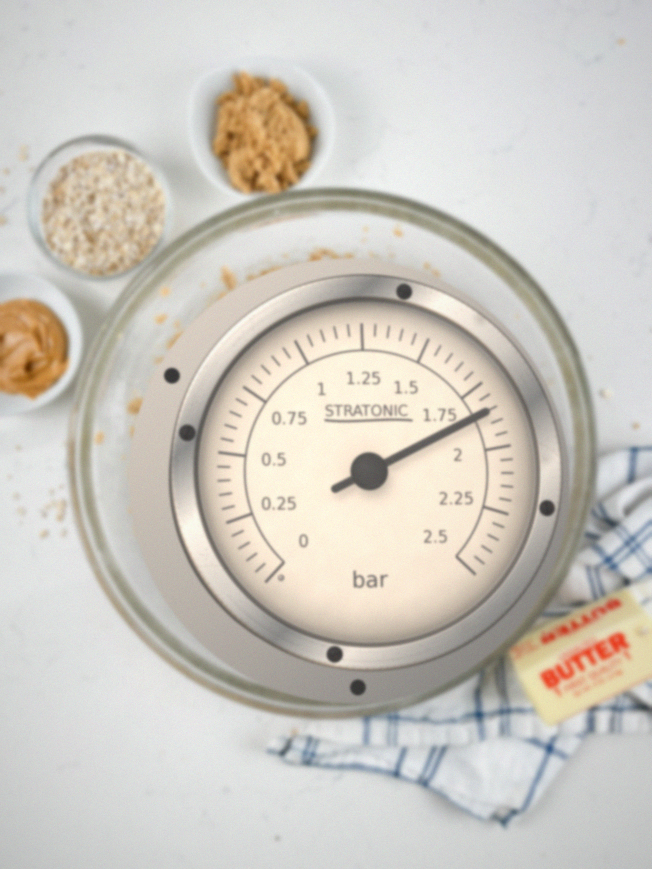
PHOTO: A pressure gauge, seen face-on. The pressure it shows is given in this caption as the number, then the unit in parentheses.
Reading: 1.85 (bar)
